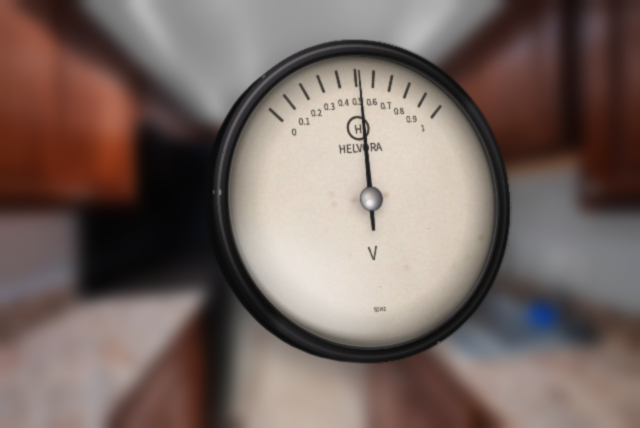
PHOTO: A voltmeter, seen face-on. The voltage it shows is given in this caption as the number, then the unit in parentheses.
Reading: 0.5 (V)
